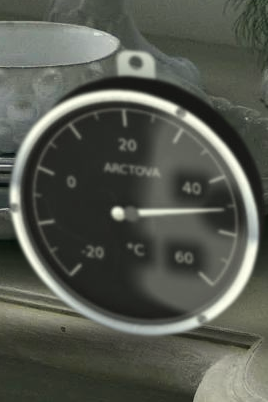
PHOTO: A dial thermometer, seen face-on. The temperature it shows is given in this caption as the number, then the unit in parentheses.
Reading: 45 (°C)
